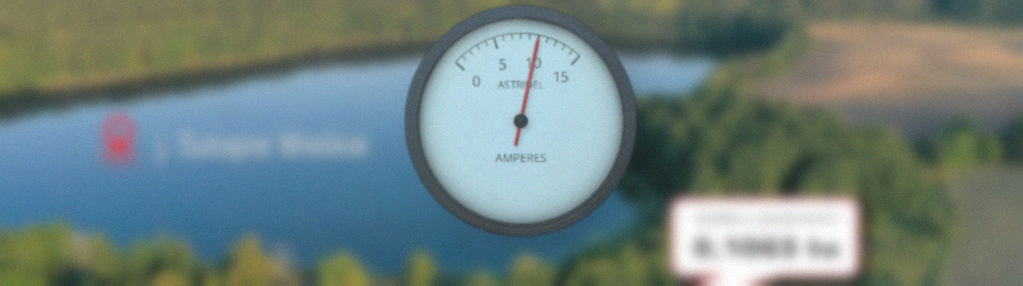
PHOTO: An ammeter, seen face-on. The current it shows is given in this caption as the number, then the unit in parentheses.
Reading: 10 (A)
